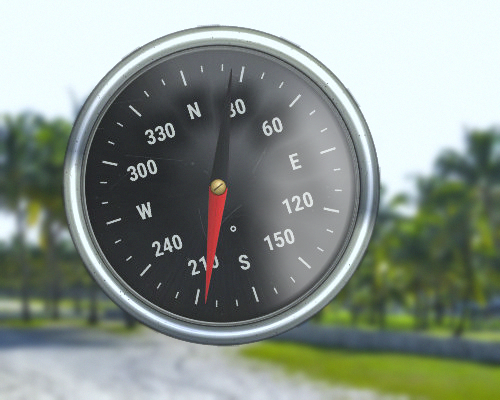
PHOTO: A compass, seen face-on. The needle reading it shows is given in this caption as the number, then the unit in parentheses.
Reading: 205 (°)
